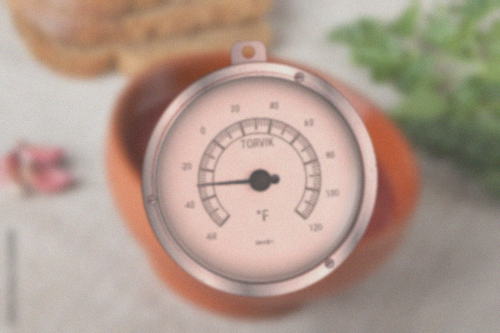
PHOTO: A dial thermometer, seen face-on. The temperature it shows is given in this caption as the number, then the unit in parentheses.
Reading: -30 (°F)
